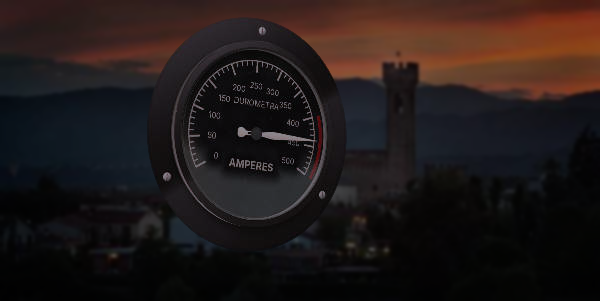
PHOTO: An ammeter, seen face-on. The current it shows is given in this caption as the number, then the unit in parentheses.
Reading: 440 (A)
